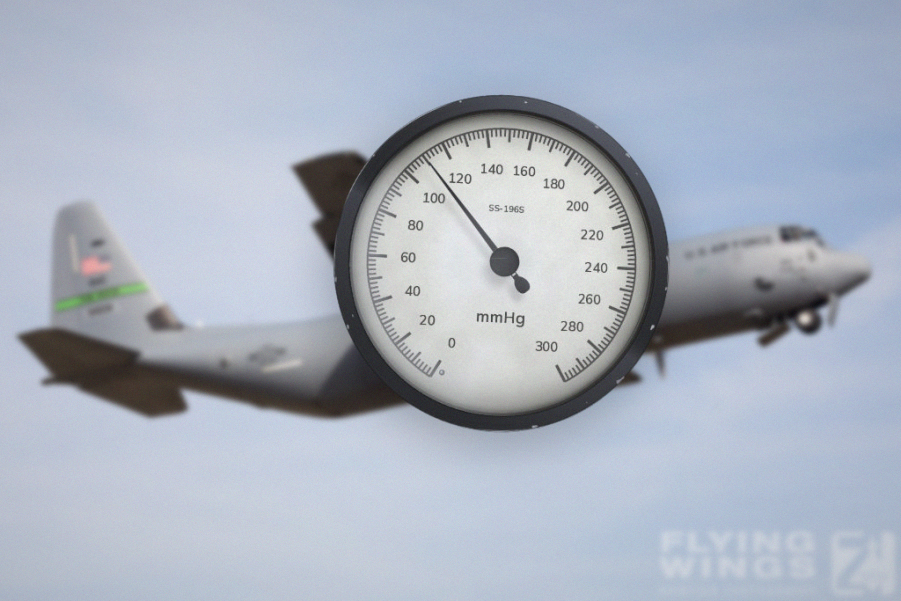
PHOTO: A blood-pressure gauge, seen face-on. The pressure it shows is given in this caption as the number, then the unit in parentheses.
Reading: 110 (mmHg)
